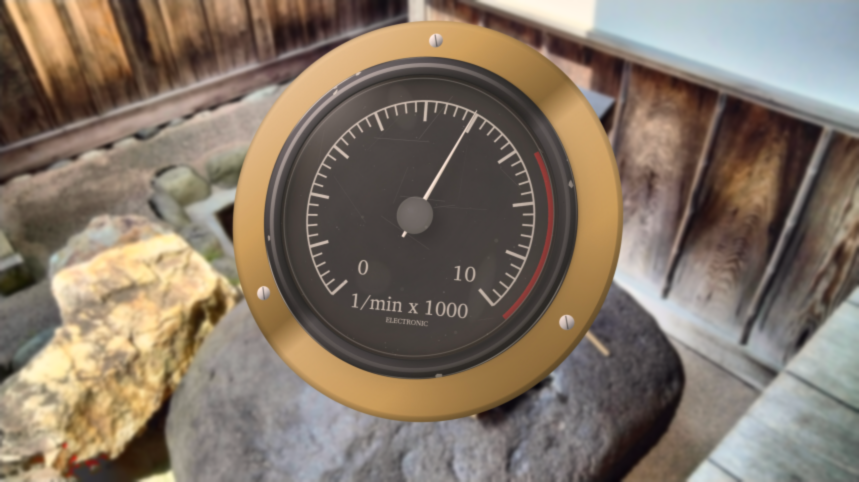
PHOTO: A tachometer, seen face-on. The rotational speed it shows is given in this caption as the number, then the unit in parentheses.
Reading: 6000 (rpm)
